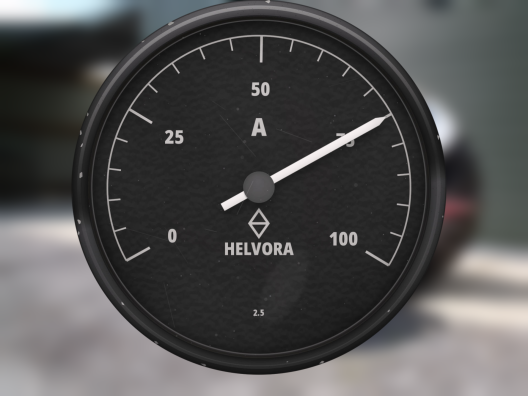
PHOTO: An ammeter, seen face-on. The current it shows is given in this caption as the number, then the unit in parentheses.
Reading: 75 (A)
